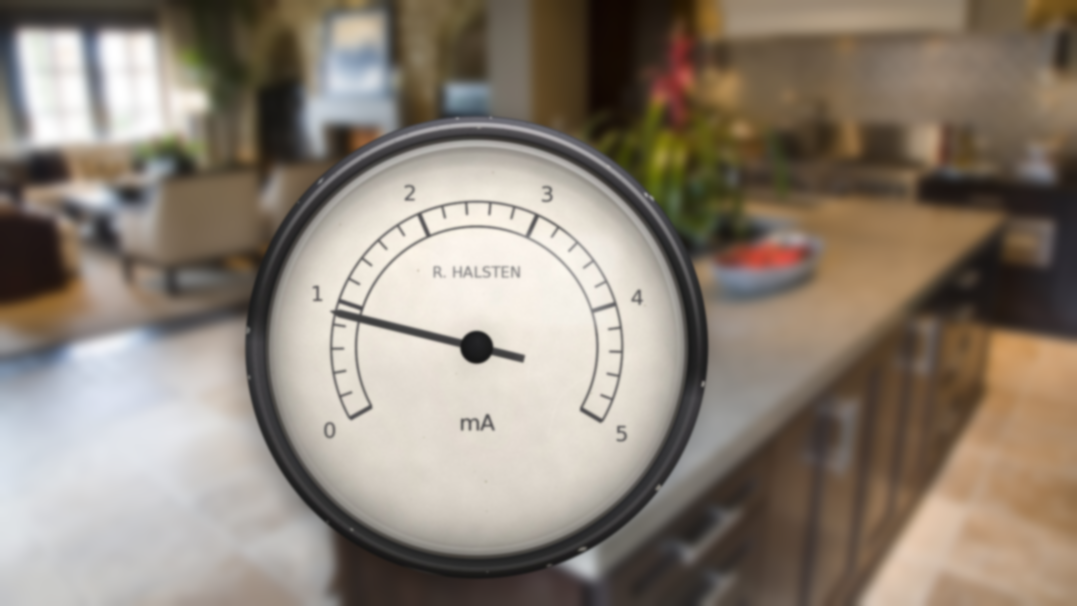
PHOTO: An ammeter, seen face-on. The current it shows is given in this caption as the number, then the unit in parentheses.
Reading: 0.9 (mA)
